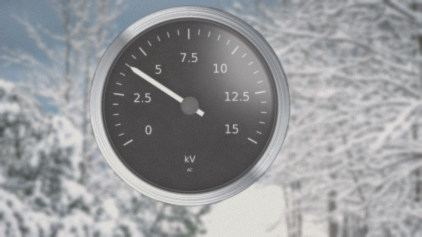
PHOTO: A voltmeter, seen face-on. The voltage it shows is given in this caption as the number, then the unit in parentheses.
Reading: 4 (kV)
